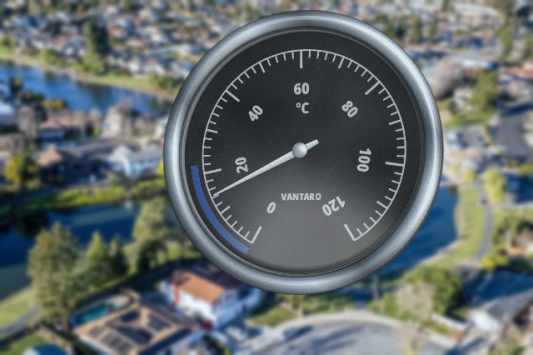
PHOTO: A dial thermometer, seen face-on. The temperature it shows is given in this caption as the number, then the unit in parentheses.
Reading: 14 (°C)
